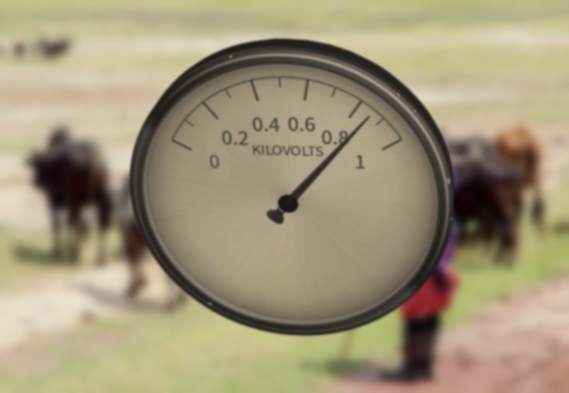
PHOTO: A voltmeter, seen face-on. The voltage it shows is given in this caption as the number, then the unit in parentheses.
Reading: 0.85 (kV)
